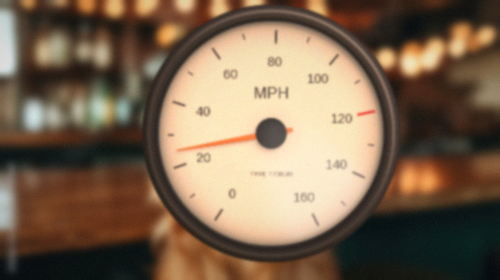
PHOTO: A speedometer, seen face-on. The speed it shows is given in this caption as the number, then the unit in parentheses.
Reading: 25 (mph)
